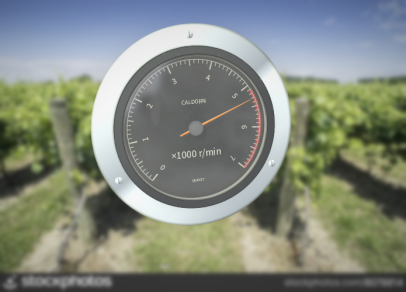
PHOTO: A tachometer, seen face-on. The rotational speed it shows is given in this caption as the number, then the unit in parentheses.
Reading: 5300 (rpm)
